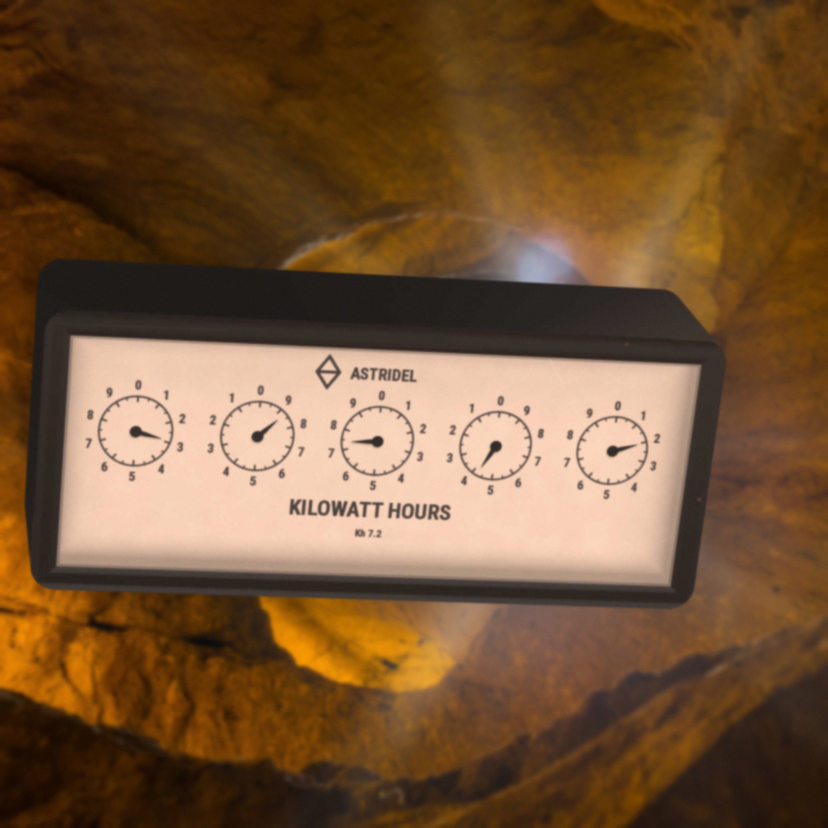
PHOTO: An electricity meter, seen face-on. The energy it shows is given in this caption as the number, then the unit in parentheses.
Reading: 28742 (kWh)
